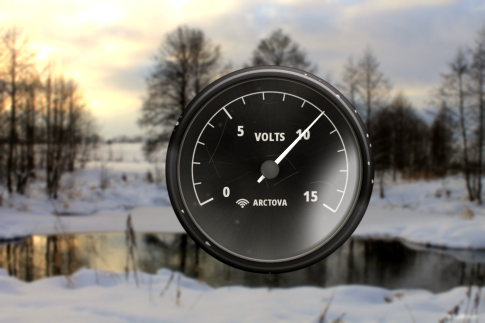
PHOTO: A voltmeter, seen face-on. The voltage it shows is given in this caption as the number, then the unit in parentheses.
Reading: 10 (V)
